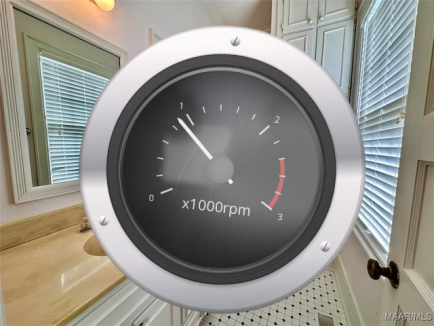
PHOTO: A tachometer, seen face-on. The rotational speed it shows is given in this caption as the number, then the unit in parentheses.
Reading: 900 (rpm)
